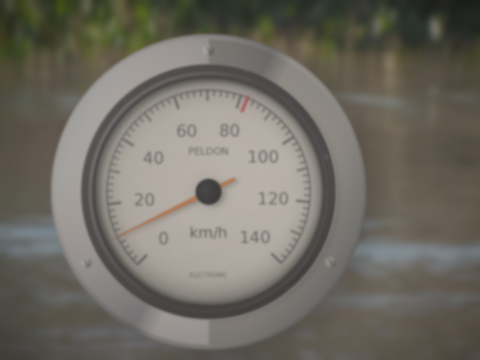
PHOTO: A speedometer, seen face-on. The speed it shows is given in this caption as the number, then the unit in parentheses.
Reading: 10 (km/h)
